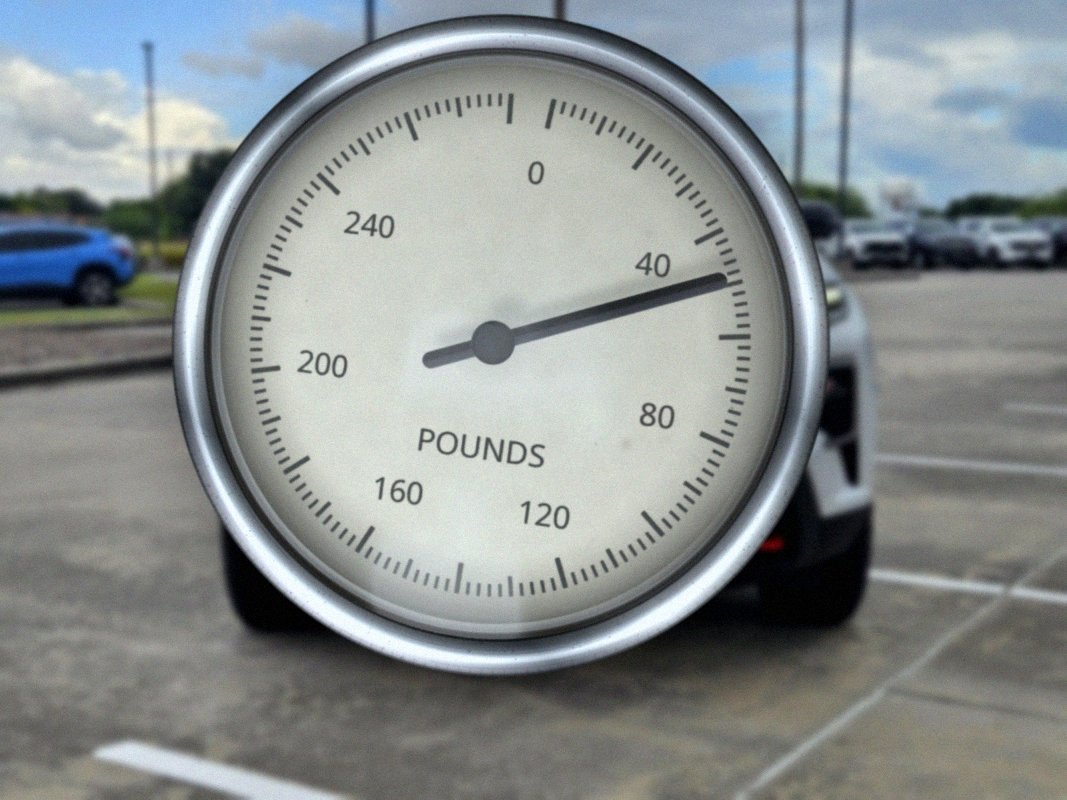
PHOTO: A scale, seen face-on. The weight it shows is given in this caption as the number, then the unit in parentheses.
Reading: 49 (lb)
